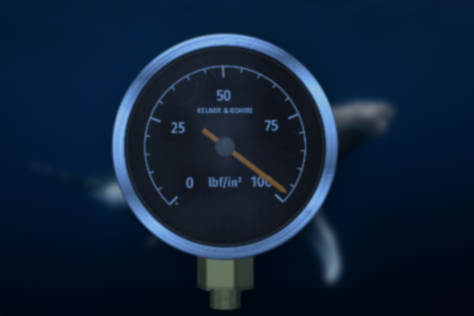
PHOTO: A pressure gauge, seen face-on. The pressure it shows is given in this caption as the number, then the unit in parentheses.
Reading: 97.5 (psi)
